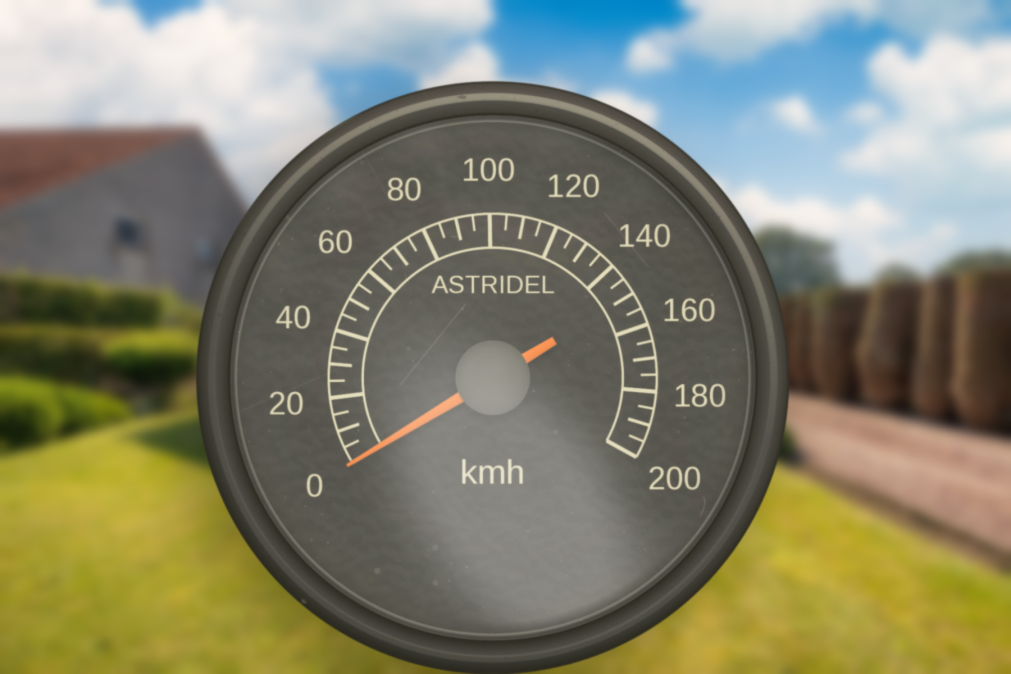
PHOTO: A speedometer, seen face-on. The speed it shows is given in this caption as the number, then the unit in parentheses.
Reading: 0 (km/h)
